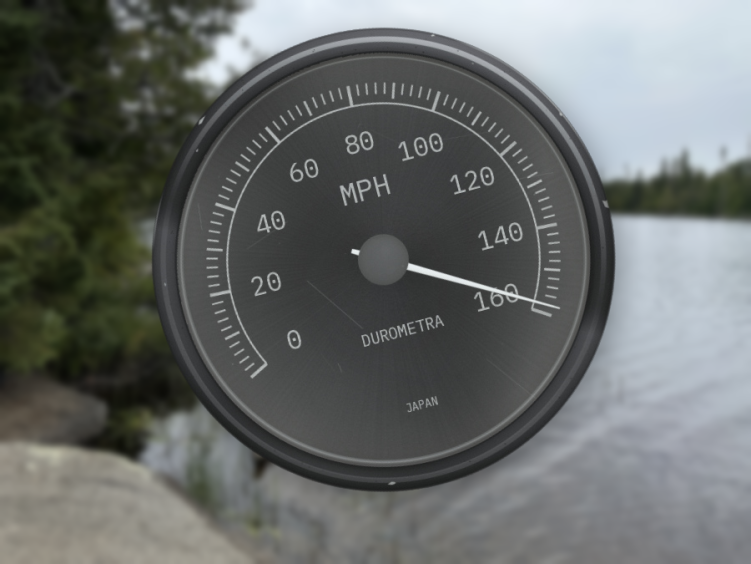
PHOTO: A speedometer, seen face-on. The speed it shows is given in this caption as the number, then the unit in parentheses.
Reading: 158 (mph)
